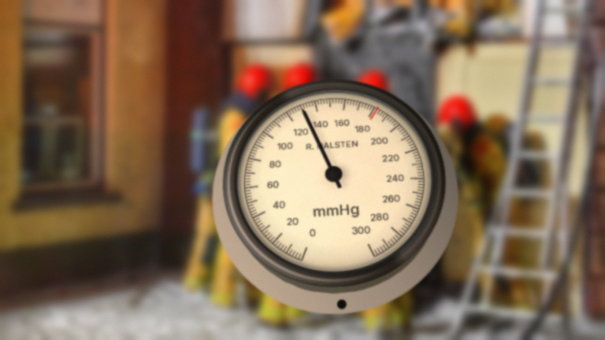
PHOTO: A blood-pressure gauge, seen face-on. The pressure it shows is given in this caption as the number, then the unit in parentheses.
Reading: 130 (mmHg)
